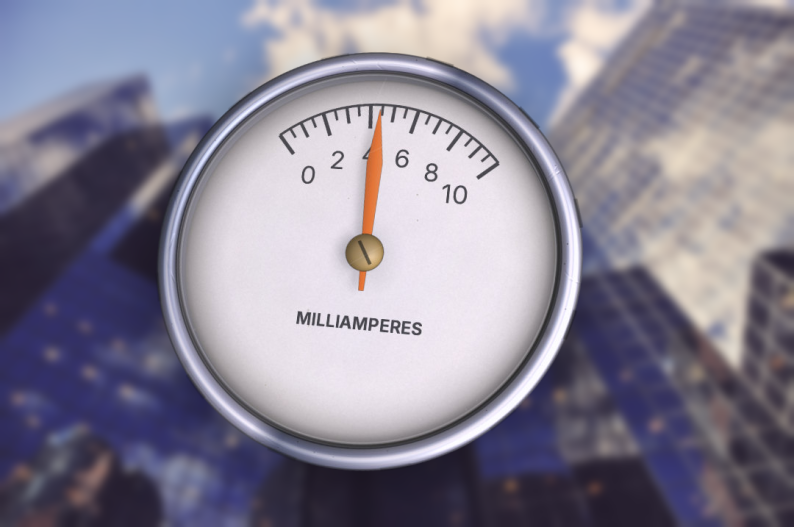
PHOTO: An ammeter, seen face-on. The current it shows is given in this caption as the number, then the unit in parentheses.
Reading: 4.5 (mA)
